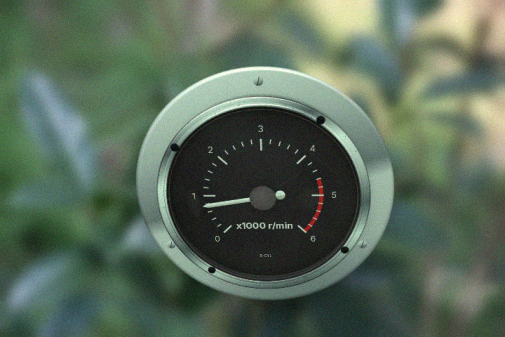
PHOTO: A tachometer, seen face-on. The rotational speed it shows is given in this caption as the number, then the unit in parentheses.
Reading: 800 (rpm)
